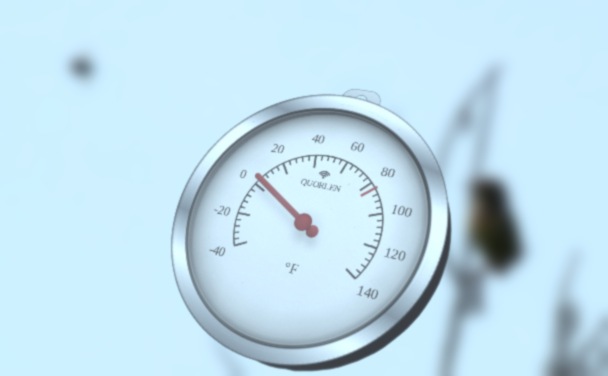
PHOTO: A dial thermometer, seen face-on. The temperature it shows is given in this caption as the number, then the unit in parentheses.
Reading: 4 (°F)
